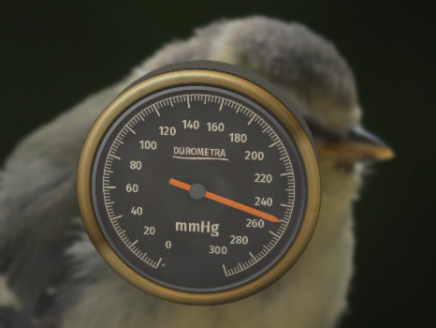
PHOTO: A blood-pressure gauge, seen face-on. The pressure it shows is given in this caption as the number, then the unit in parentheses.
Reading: 250 (mmHg)
